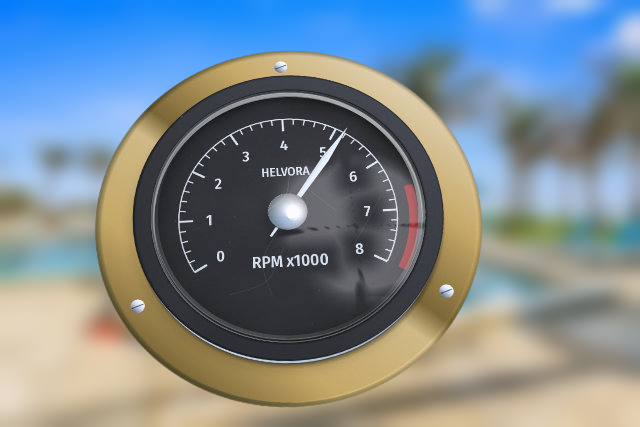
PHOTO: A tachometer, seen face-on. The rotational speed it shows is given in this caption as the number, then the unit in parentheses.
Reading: 5200 (rpm)
